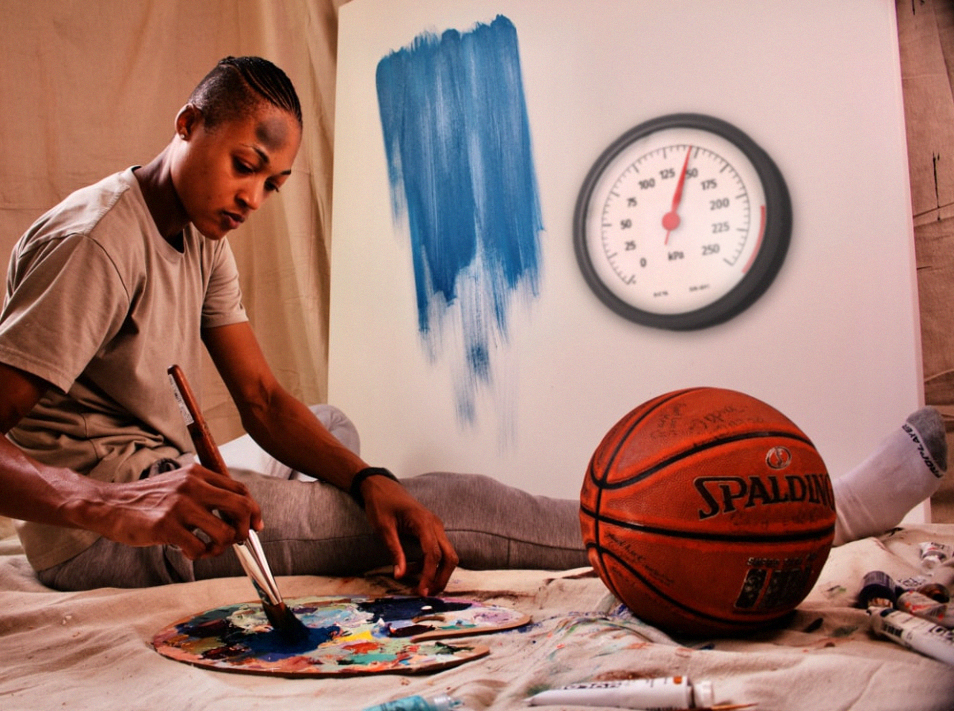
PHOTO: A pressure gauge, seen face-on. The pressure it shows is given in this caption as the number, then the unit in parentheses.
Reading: 145 (kPa)
